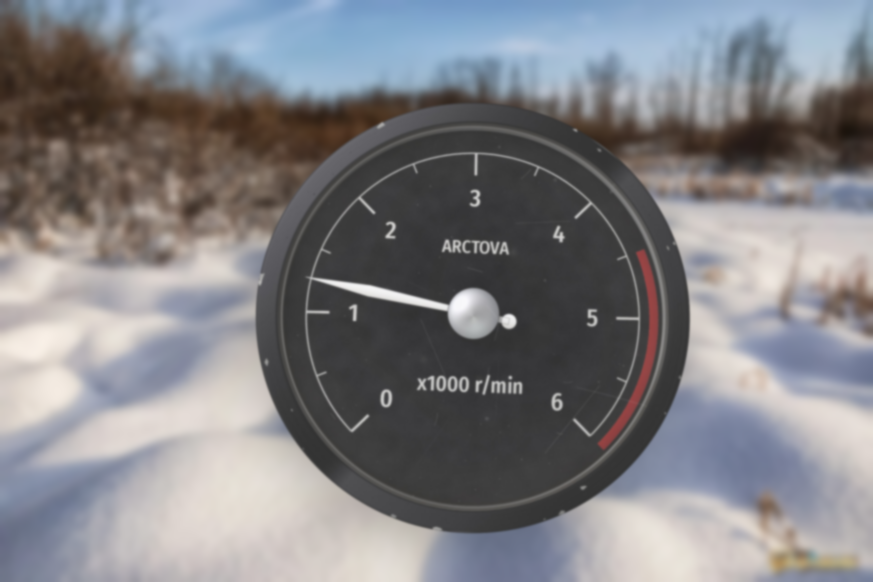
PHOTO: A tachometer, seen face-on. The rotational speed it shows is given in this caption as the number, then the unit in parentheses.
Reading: 1250 (rpm)
